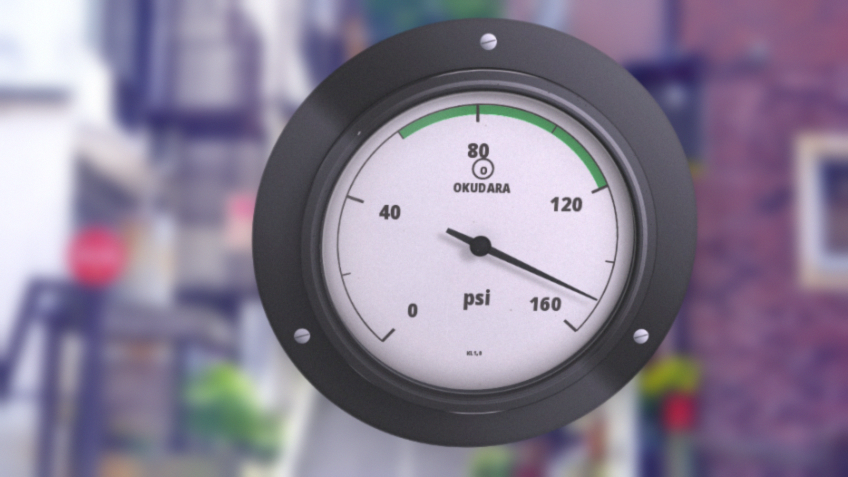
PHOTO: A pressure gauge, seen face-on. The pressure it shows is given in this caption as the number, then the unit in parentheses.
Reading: 150 (psi)
